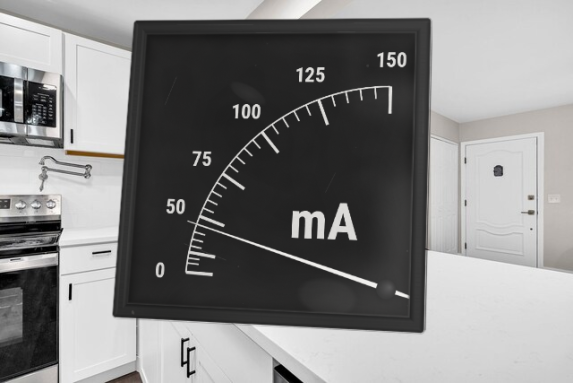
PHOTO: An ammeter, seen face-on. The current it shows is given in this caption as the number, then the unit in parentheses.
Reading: 45 (mA)
